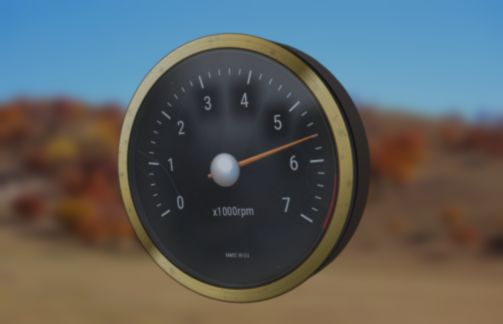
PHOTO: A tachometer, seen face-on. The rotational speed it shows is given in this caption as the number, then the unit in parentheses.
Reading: 5600 (rpm)
